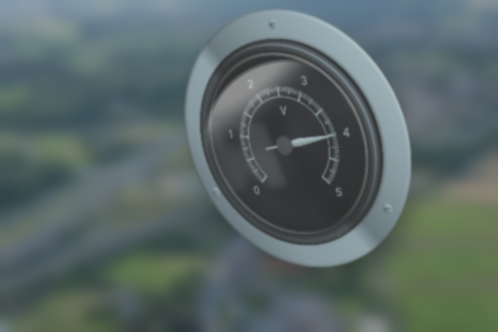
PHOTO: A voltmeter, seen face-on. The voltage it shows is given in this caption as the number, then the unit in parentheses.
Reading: 4 (V)
